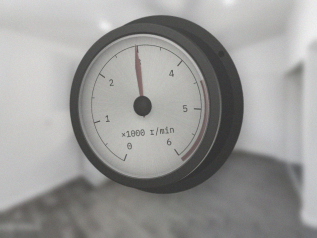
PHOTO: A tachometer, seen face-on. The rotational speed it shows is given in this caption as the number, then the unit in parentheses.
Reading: 3000 (rpm)
